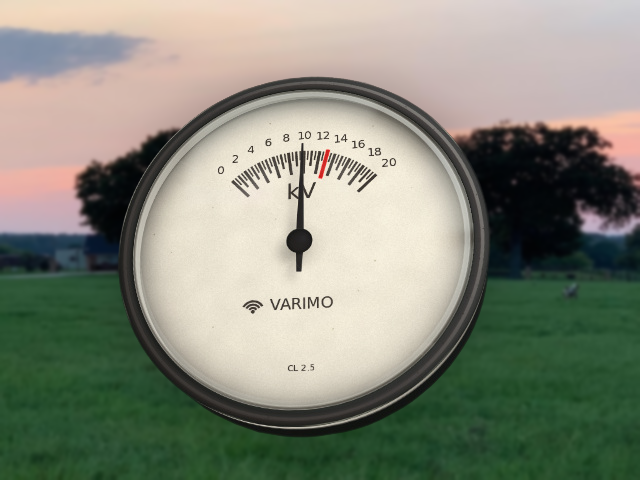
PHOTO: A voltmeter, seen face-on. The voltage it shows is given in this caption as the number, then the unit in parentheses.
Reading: 10 (kV)
